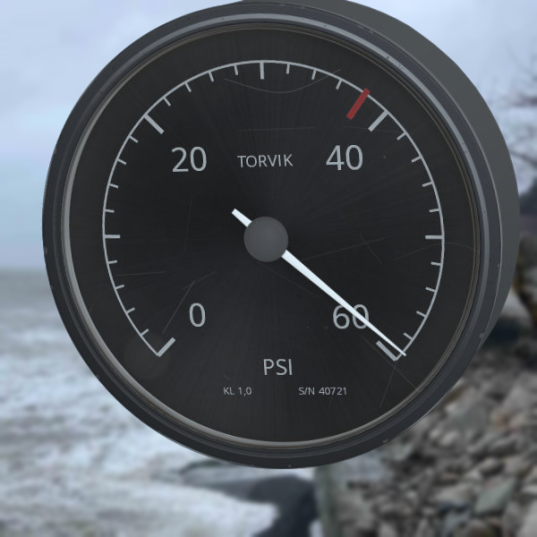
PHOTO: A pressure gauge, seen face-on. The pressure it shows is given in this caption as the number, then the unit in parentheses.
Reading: 59 (psi)
